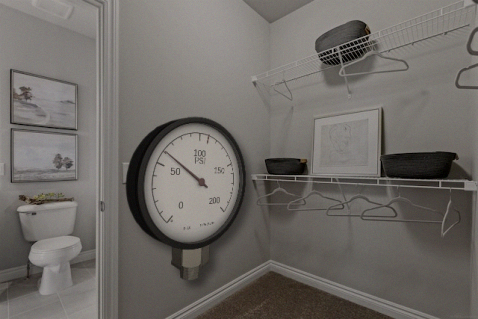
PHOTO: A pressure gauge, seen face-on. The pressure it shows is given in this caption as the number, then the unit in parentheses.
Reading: 60 (psi)
